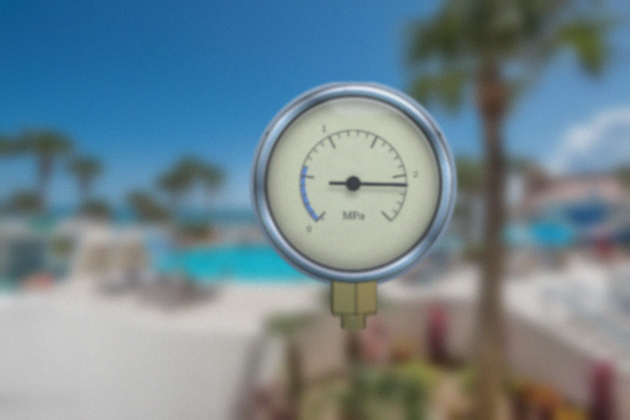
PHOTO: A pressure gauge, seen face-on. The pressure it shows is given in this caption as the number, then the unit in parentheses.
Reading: 2.1 (MPa)
